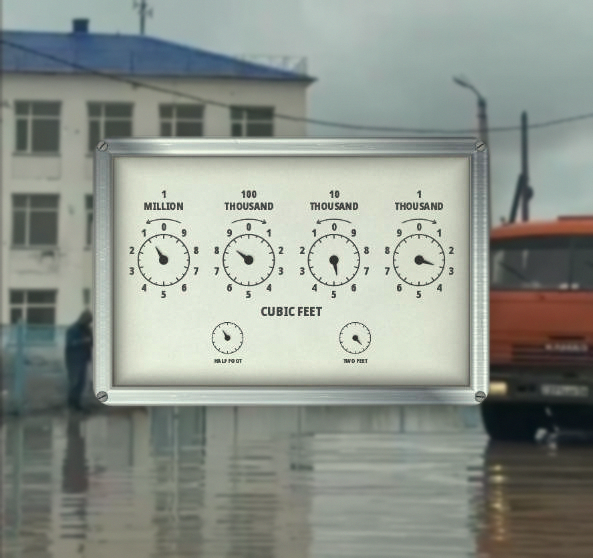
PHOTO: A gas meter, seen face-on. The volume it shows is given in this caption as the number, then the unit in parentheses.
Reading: 85300 (ft³)
